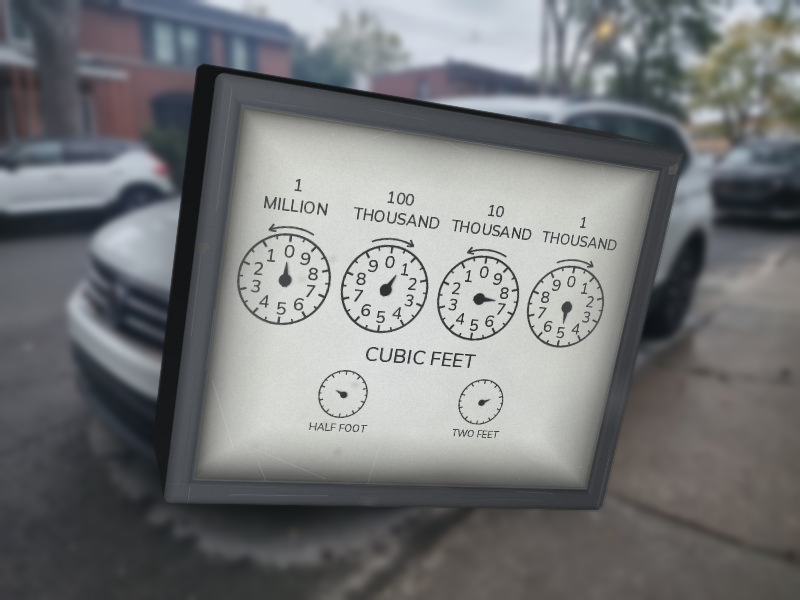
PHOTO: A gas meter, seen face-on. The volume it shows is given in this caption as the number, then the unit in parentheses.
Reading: 7500 (ft³)
